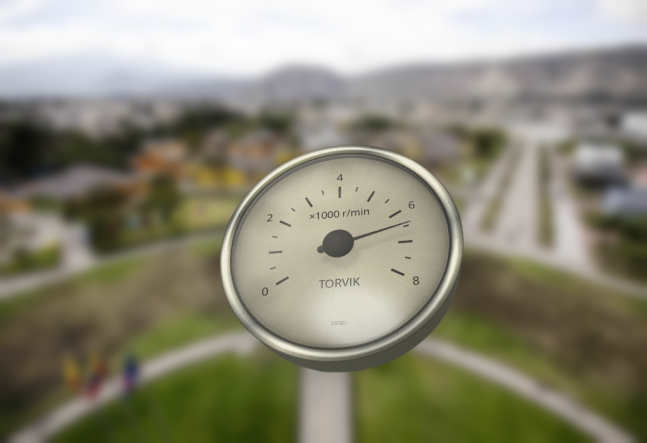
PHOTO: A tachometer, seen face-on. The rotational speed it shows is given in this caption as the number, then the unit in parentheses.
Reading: 6500 (rpm)
